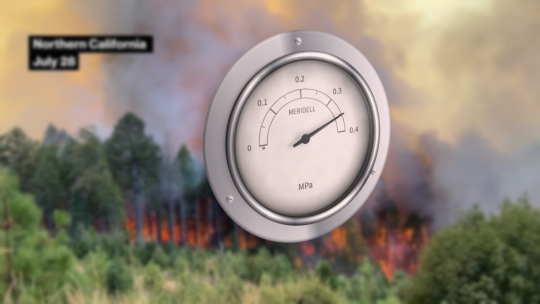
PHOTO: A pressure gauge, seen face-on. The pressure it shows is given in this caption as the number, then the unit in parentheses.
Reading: 0.35 (MPa)
